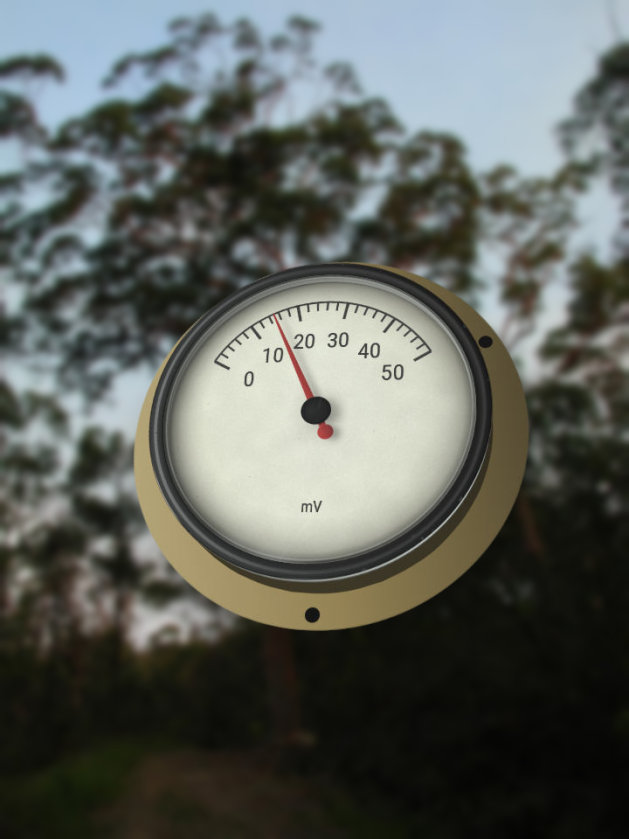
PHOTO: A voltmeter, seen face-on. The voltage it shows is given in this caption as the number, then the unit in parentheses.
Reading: 15 (mV)
